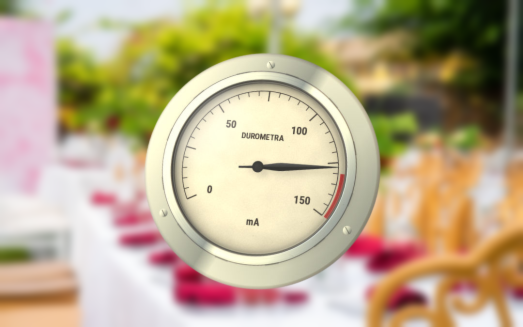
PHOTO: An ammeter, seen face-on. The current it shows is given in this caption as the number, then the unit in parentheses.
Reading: 127.5 (mA)
